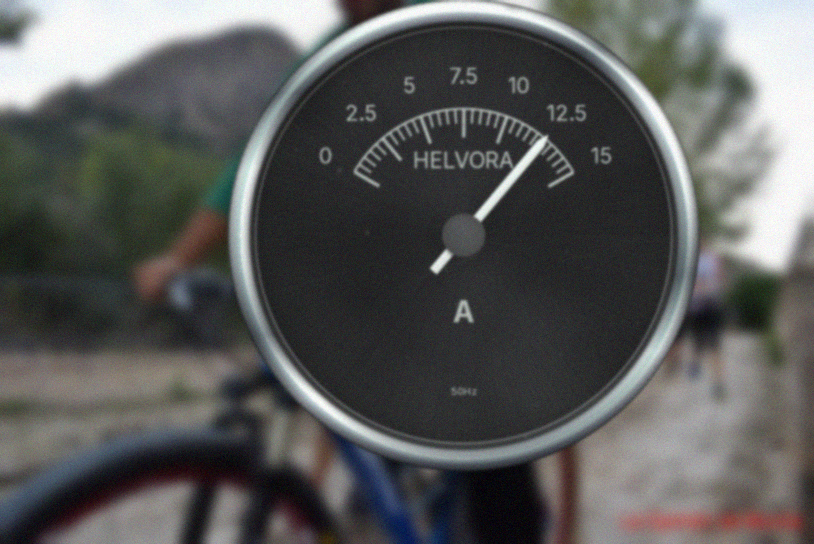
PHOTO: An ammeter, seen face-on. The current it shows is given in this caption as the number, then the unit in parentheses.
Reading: 12.5 (A)
